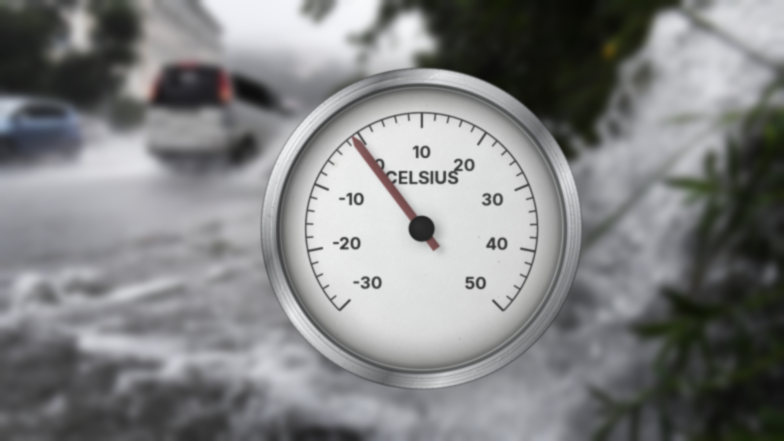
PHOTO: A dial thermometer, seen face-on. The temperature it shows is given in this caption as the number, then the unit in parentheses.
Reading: -1 (°C)
